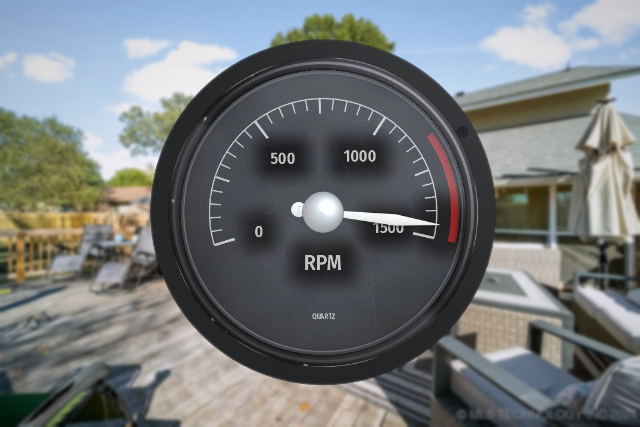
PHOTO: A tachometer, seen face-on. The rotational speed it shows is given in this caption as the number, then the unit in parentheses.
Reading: 1450 (rpm)
